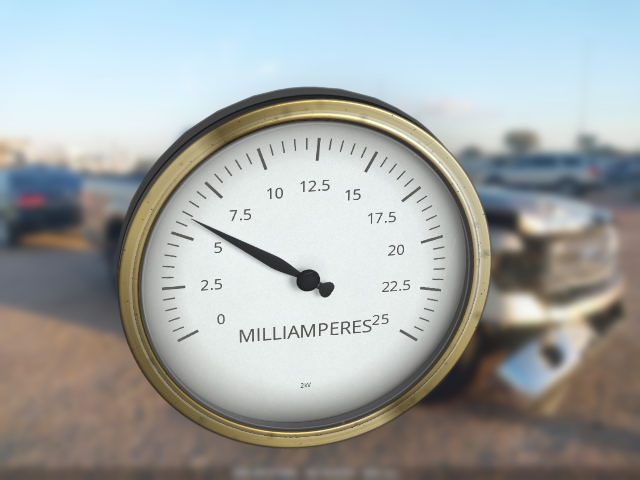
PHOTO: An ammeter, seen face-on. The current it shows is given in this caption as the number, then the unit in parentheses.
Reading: 6 (mA)
